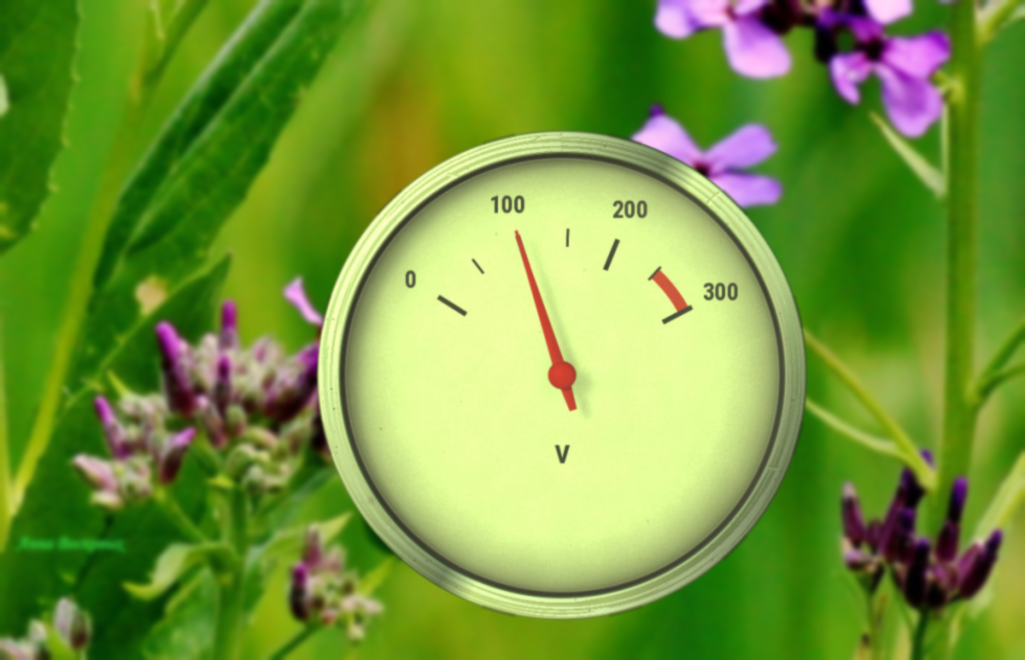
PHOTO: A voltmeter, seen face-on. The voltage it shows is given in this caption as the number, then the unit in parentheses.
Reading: 100 (V)
